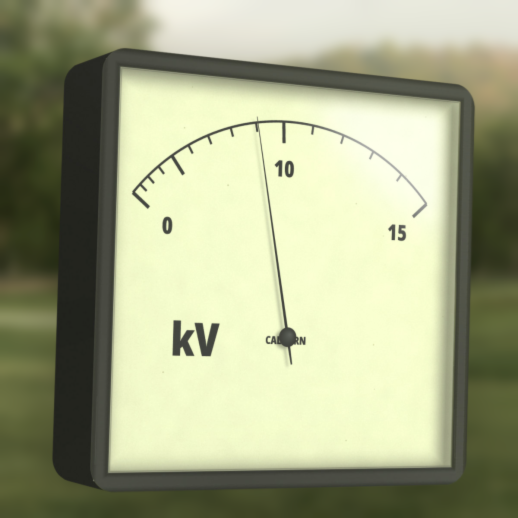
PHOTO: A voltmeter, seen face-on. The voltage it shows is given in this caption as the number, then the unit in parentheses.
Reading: 9 (kV)
